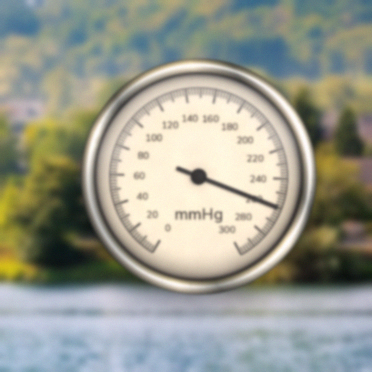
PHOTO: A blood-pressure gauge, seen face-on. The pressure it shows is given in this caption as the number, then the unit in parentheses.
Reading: 260 (mmHg)
